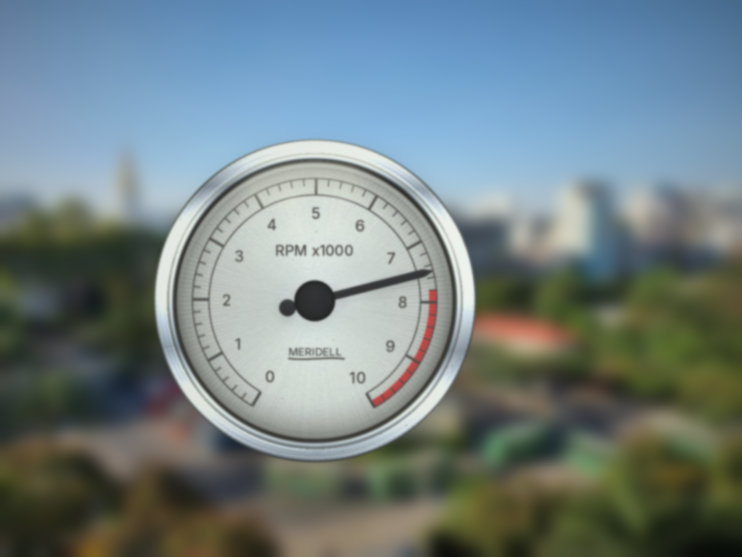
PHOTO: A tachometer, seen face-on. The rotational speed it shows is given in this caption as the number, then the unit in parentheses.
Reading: 7500 (rpm)
